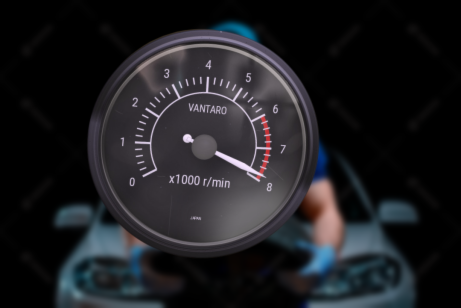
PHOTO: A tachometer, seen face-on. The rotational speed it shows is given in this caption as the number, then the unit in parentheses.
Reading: 7800 (rpm)
